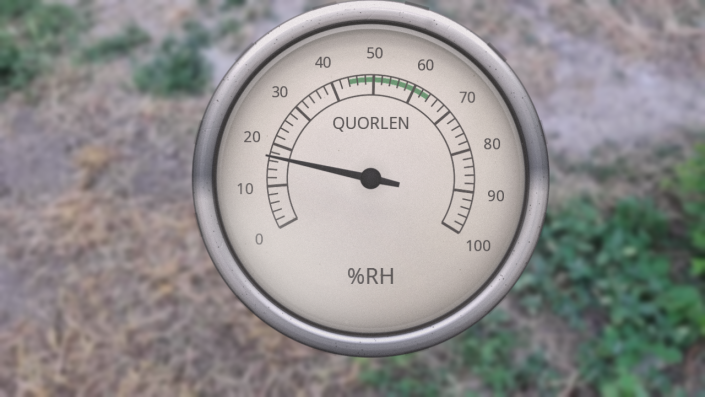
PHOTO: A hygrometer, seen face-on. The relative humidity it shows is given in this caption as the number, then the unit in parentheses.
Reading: 17 (%)
